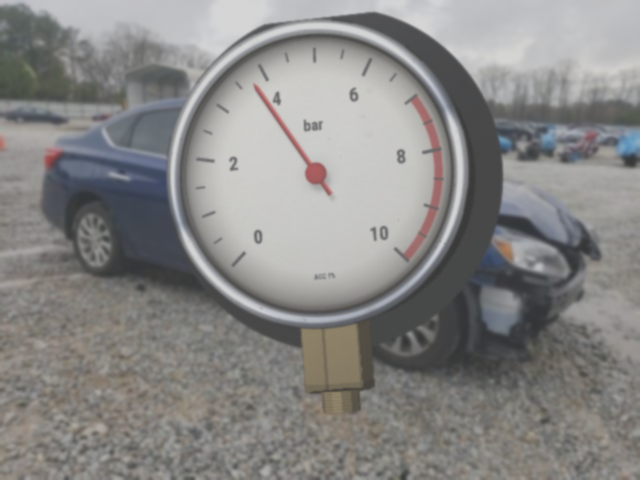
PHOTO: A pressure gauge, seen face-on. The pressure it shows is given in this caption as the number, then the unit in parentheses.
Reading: 3.75 (bar)
